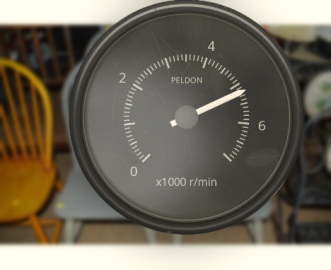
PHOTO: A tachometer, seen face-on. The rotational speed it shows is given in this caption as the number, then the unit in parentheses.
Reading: 5200 (rpm)
